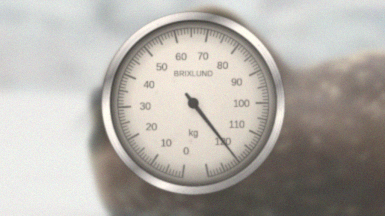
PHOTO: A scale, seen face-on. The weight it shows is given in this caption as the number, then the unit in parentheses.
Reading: 120 (kg)
